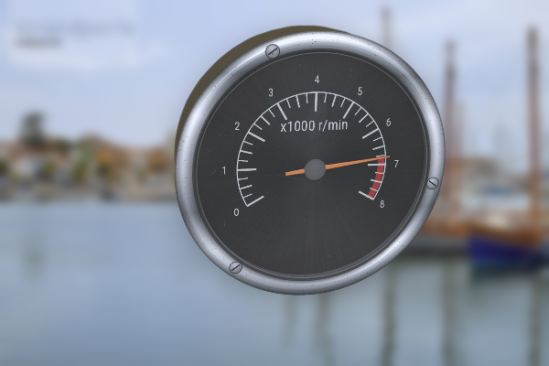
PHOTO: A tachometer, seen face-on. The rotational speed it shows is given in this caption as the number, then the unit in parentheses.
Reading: 6750 (rpm)
